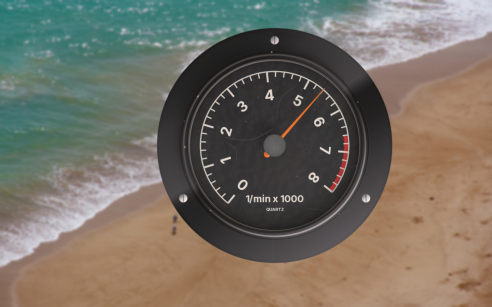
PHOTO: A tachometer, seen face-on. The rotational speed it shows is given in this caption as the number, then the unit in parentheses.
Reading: 5400 (rpm)
